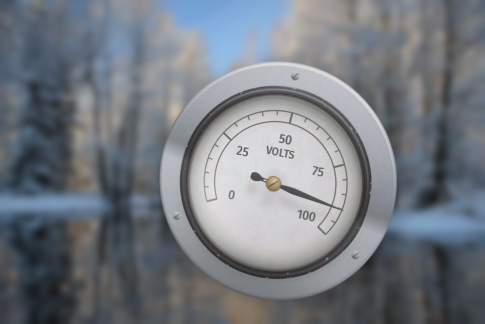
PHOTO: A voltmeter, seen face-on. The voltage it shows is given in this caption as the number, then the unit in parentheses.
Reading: 90 (V)
